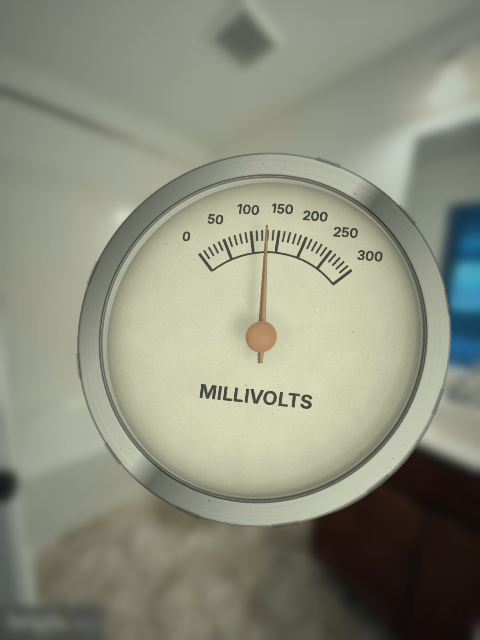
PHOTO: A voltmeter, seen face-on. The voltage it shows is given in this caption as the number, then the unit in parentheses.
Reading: 130 (mV)
